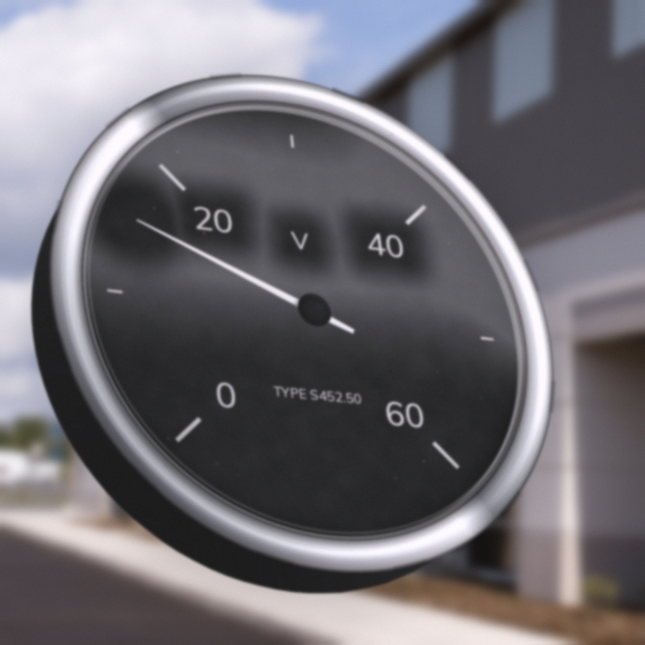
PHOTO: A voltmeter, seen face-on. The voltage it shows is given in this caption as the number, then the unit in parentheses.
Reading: 15 (V)
